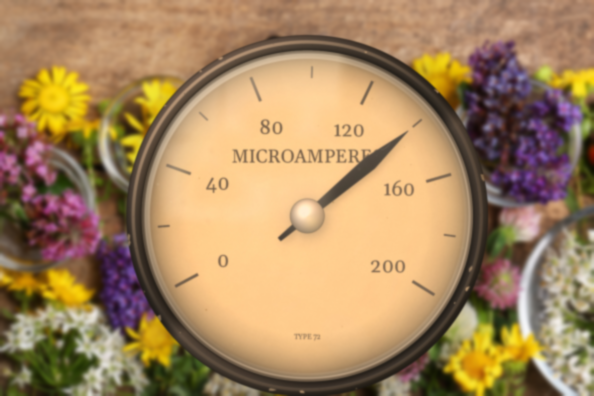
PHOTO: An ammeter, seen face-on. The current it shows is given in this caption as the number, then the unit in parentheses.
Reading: 140 (µA)
